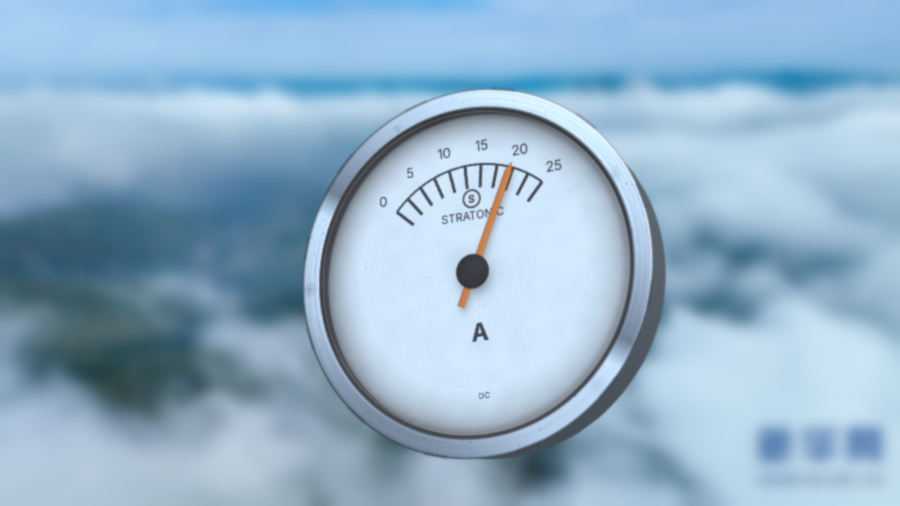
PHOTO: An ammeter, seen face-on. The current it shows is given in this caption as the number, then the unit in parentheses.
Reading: 20 (A)
